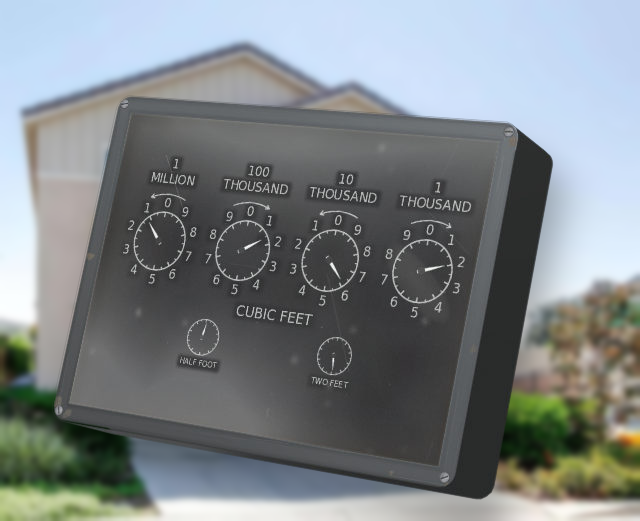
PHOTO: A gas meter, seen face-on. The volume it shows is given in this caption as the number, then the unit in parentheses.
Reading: 116200 (ft³)
